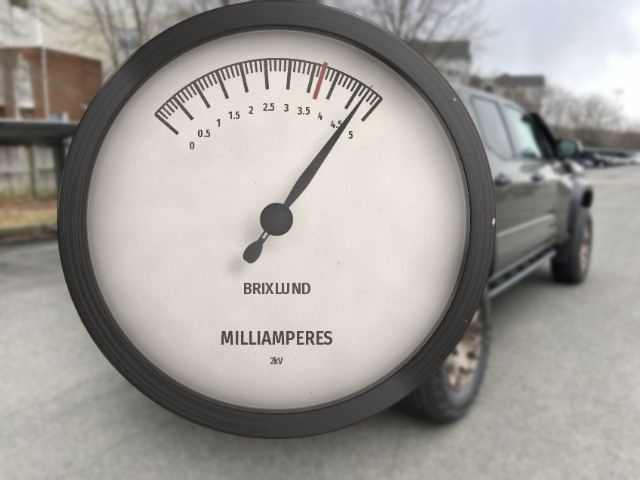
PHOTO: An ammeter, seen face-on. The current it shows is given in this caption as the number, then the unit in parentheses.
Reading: 4.7 (mA)
